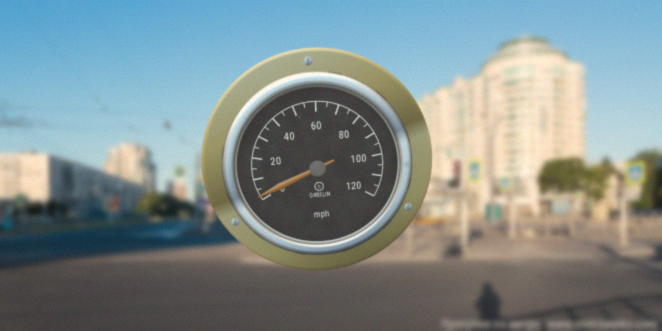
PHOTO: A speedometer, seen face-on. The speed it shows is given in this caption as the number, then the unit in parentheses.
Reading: 2.5 (mph)
